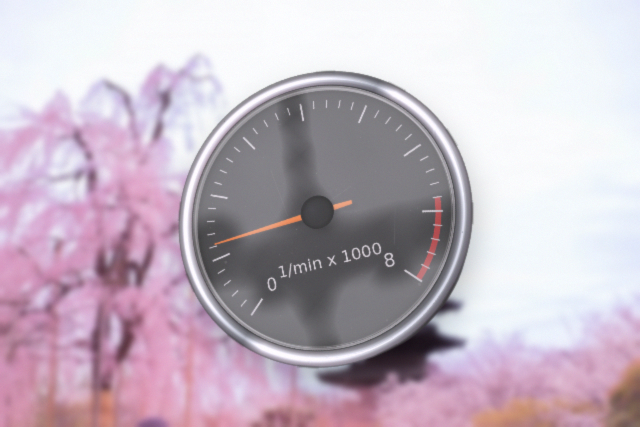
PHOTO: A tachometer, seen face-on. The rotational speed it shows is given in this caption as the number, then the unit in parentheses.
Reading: 1200 (rpm)
